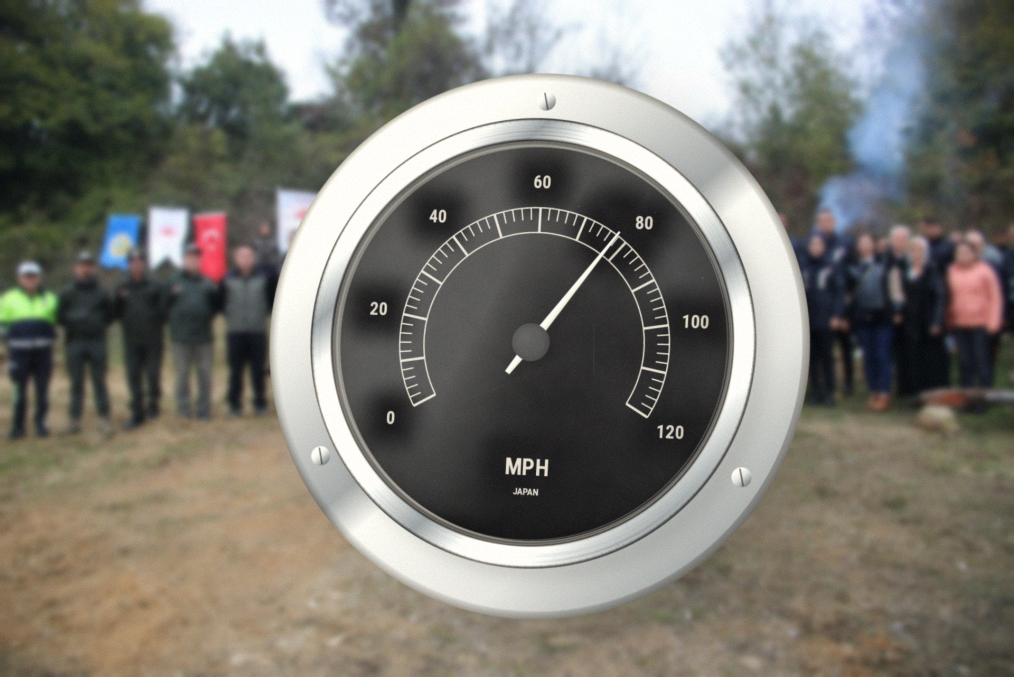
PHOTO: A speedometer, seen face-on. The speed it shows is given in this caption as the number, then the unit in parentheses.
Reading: 78 (mph)
